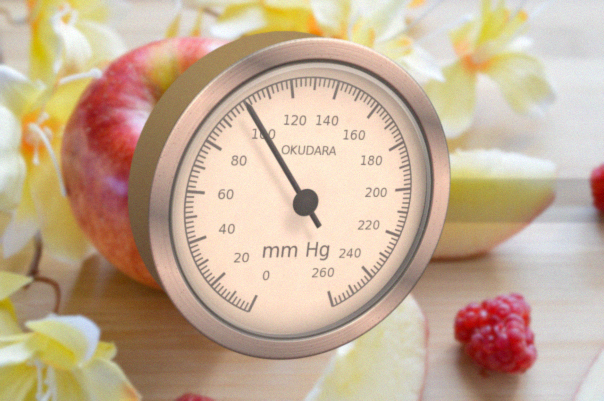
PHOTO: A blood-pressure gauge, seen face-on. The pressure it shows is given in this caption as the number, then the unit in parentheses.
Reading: 100 (mmHg)
